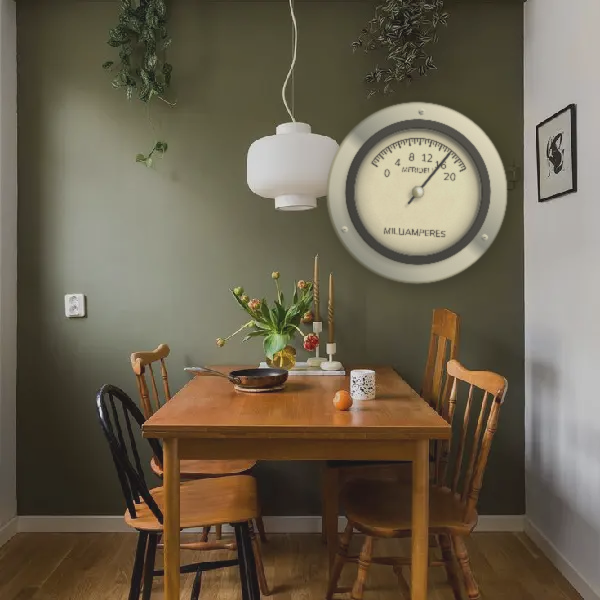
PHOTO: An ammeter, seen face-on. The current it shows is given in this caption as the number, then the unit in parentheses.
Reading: 16 (mA)
